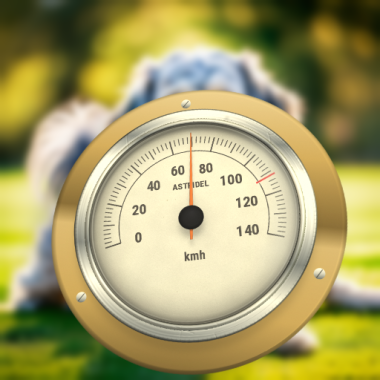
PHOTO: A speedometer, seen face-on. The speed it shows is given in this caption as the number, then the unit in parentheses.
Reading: 70 (km/h)
